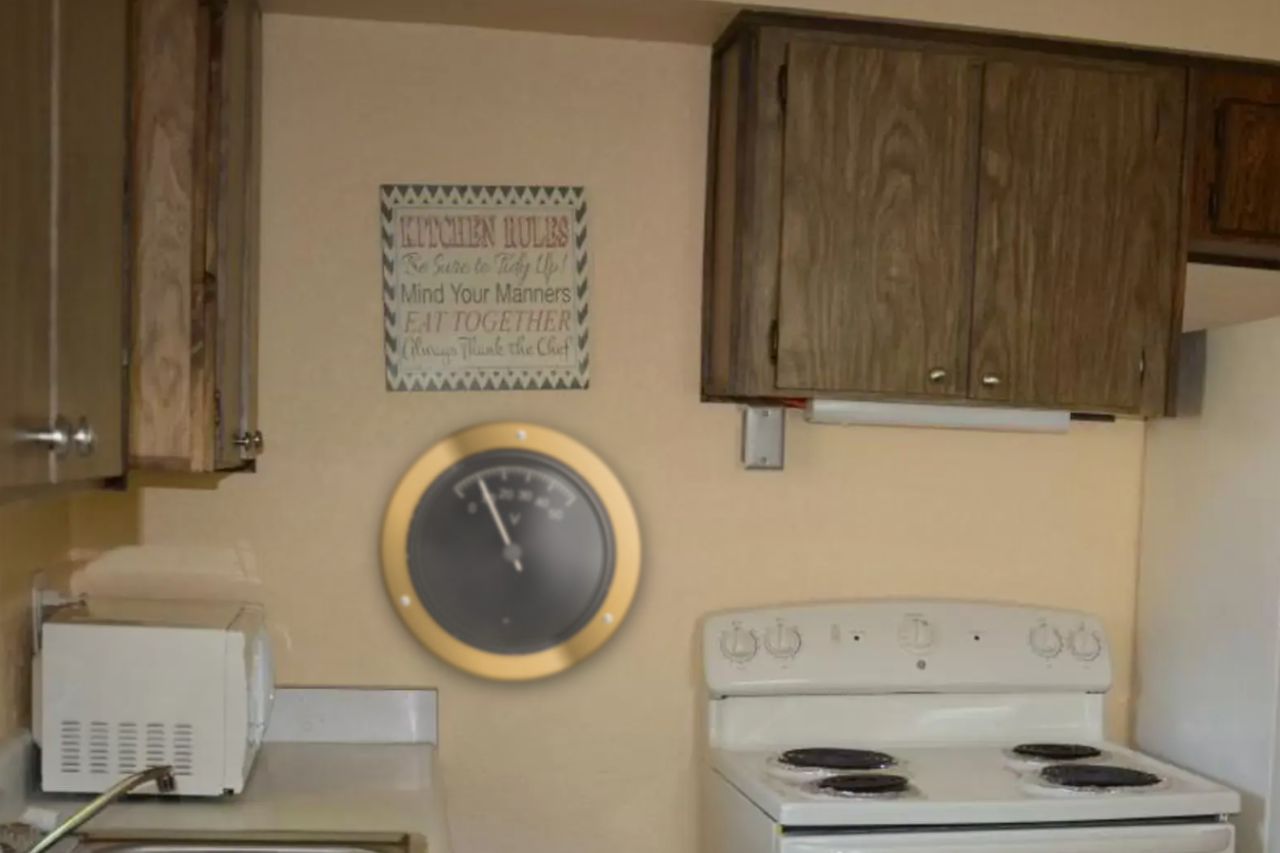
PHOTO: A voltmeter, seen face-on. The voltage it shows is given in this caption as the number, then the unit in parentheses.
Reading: 10 (V)
